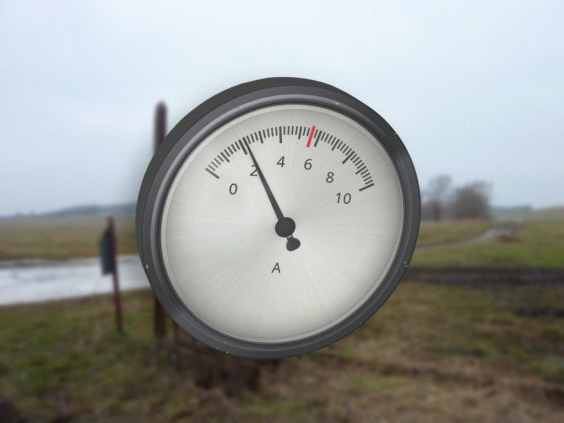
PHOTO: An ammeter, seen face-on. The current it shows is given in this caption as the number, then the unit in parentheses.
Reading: 2.2 (A)
